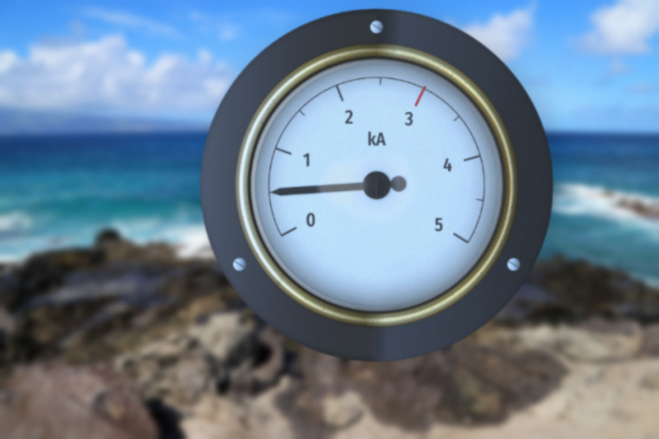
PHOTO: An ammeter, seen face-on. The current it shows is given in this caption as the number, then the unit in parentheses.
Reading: 0.5 (kA)
